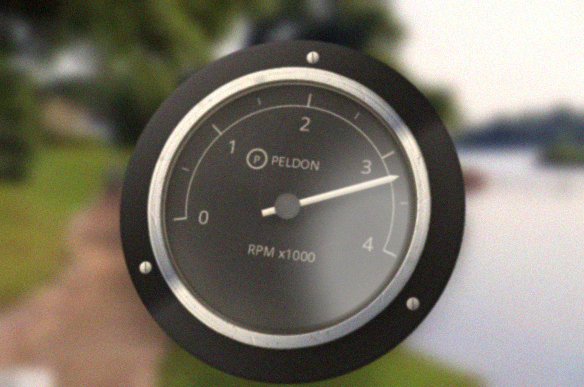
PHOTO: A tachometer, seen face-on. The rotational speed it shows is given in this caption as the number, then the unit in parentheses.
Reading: 3250 (rpm)
